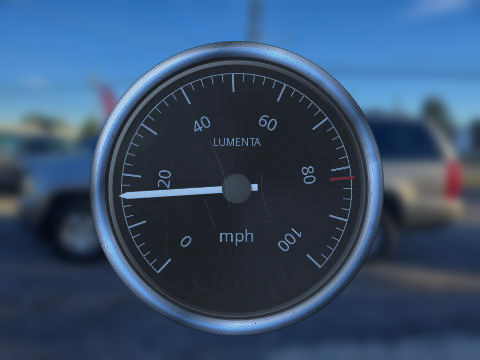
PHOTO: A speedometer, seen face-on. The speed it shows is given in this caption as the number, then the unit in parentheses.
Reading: 16 (mph)
